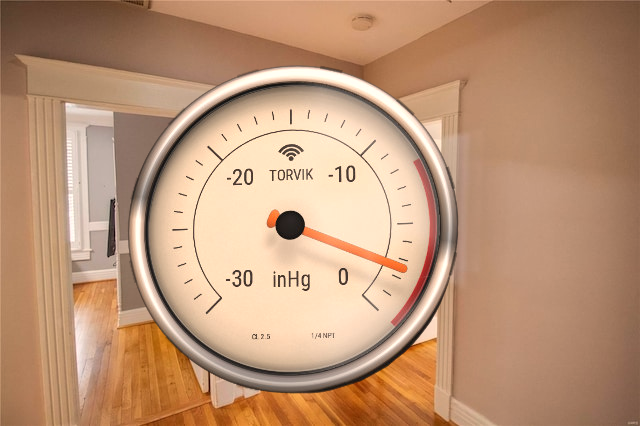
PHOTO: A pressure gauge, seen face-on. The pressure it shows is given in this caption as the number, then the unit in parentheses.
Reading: -2.5 (inHg)
